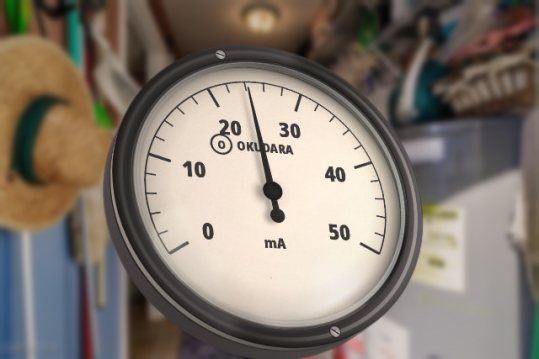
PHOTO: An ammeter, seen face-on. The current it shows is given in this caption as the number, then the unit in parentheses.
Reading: 24 (mA)
